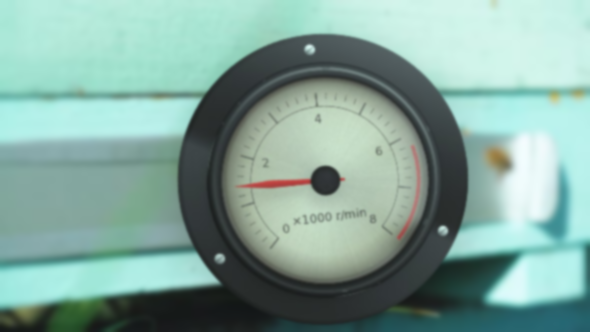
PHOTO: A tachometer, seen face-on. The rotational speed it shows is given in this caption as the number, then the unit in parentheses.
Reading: 1400 (rpm)
